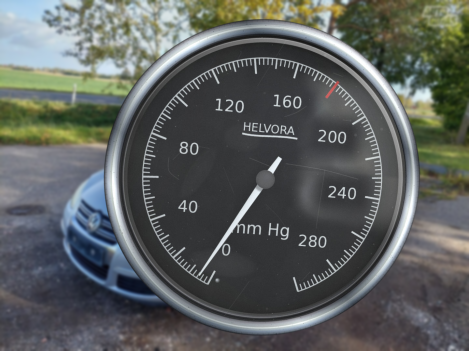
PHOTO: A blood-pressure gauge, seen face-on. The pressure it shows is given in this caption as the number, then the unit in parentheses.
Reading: 6 (mmHg)
